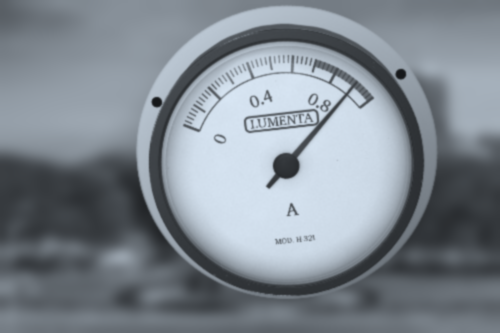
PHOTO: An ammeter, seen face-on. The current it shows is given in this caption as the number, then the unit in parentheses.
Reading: 0.9 (A)
